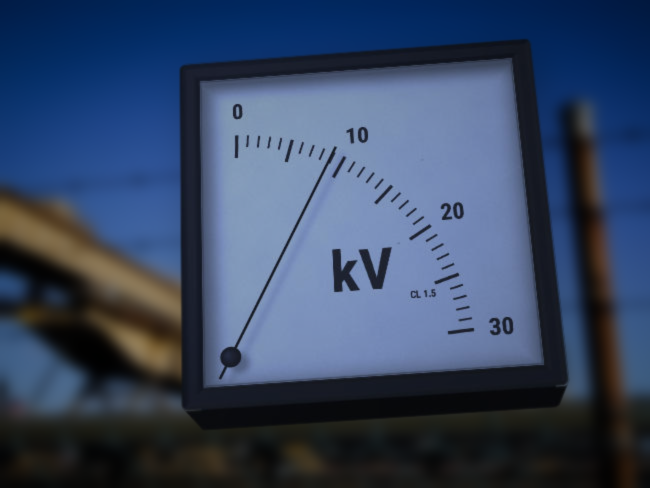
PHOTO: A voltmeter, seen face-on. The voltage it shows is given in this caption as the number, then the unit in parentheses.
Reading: 9 (kV)
